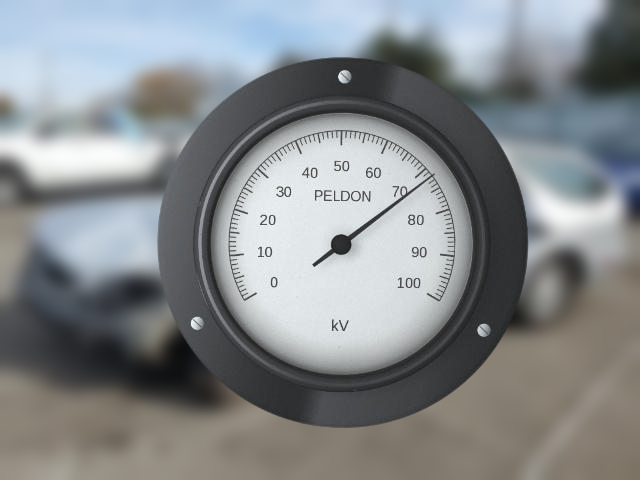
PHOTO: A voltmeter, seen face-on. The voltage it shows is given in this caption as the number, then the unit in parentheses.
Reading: 72 (kV)
